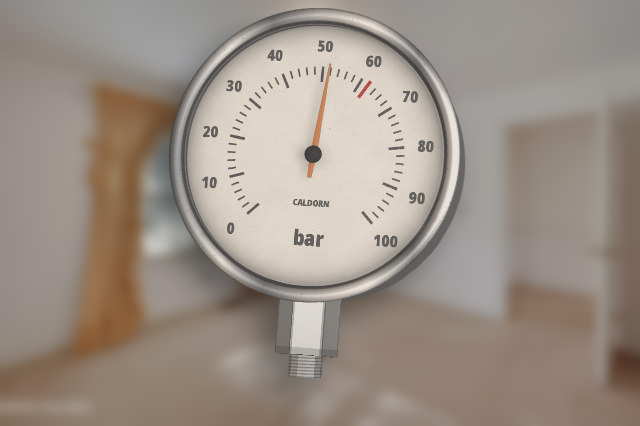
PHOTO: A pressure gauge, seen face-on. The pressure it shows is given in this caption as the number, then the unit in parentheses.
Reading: 52 (bar)
